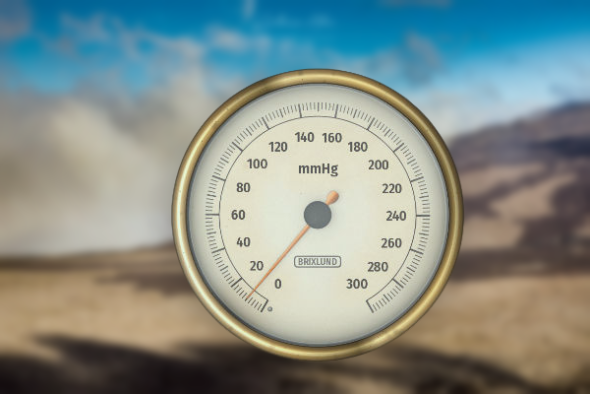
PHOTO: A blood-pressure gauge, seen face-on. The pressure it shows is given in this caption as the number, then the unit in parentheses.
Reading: 10 (mmHg)
